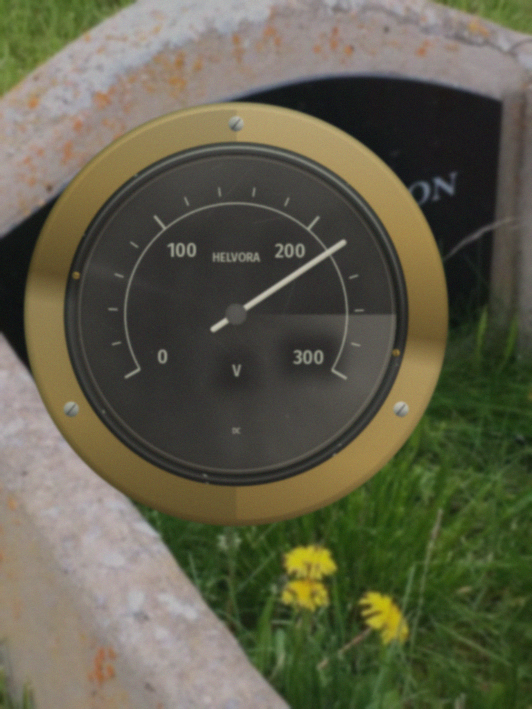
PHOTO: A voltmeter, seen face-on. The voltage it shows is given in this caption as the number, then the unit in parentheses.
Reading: 220 (V)
